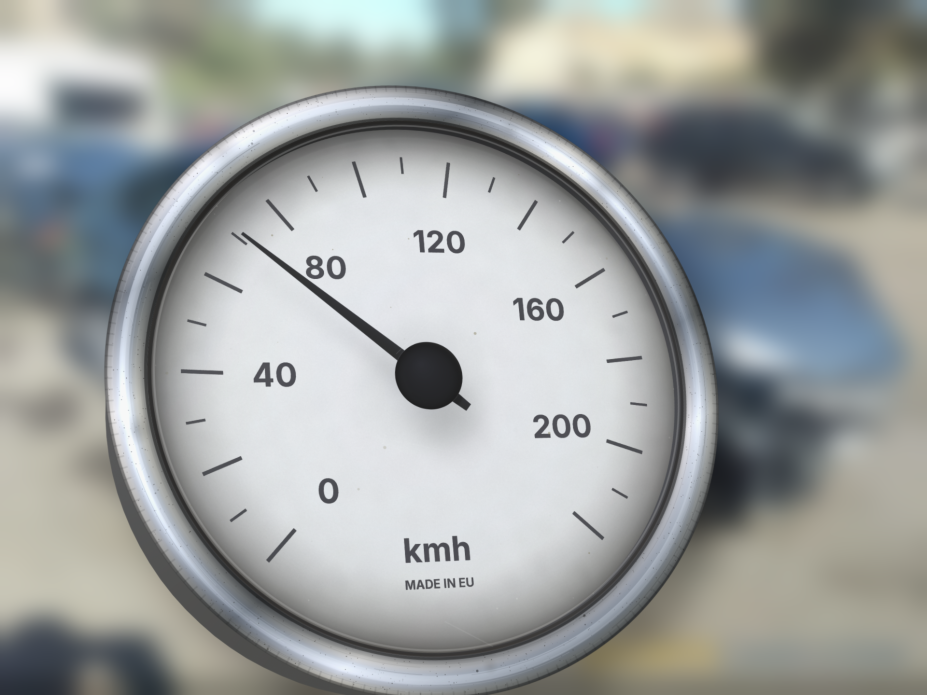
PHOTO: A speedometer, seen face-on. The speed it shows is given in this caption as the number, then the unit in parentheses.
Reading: 70 (km/h)
